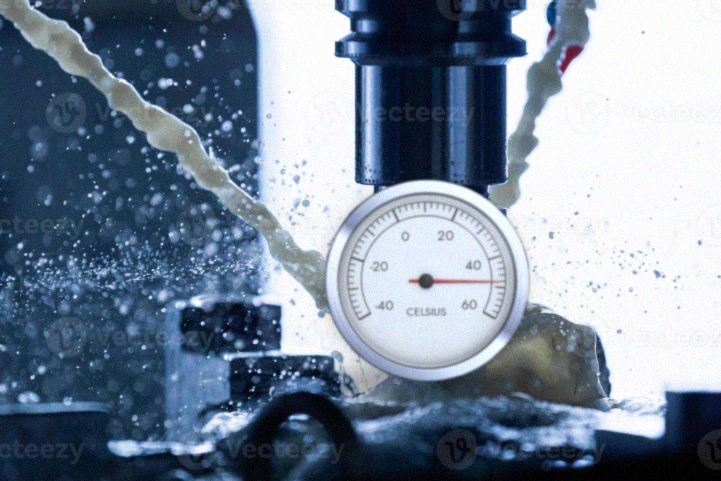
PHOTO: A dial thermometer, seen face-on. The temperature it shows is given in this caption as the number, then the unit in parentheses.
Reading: 48 (°C)
